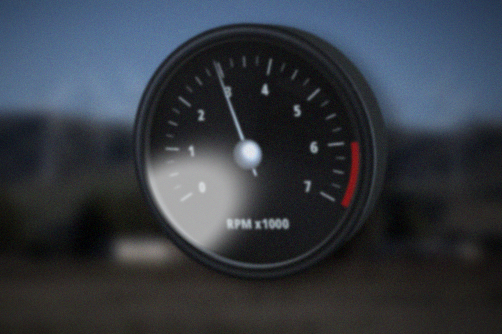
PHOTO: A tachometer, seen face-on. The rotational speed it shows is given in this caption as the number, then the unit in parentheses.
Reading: 3000 (rpm)
